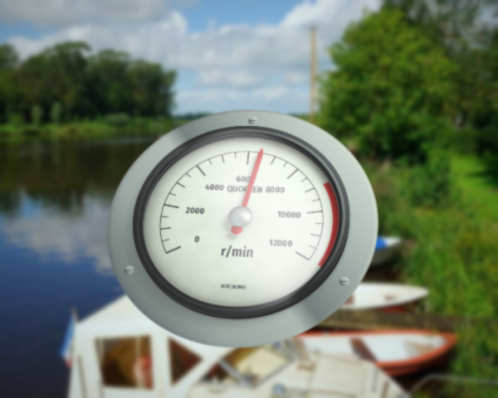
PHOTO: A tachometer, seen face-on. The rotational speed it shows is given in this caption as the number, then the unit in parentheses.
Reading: 6500 (rpm)
